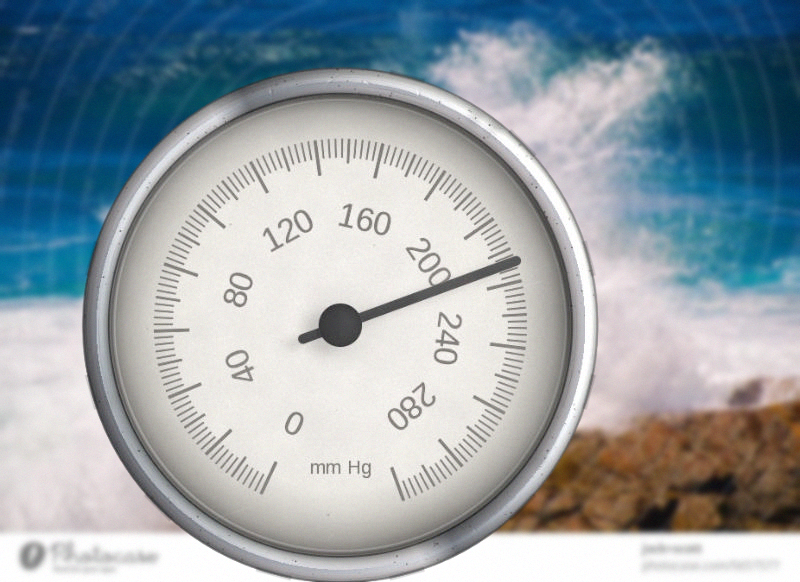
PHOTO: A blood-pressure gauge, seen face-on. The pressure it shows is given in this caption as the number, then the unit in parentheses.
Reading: 214 (mmHg)
